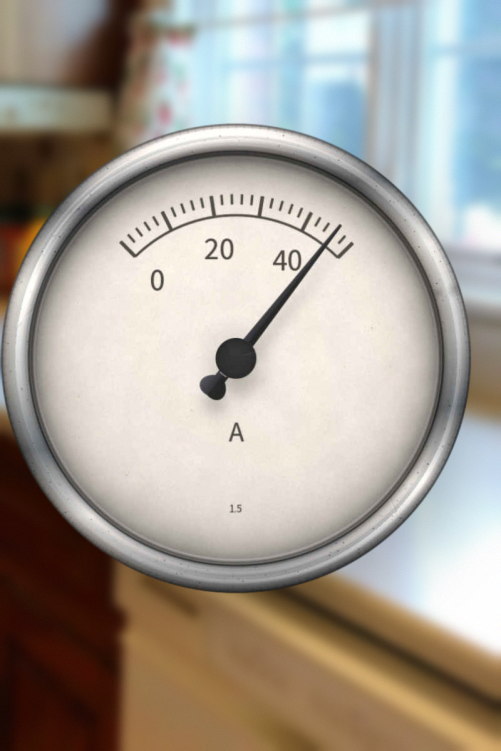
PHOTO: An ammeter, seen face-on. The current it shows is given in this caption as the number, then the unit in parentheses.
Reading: 46 (A)
